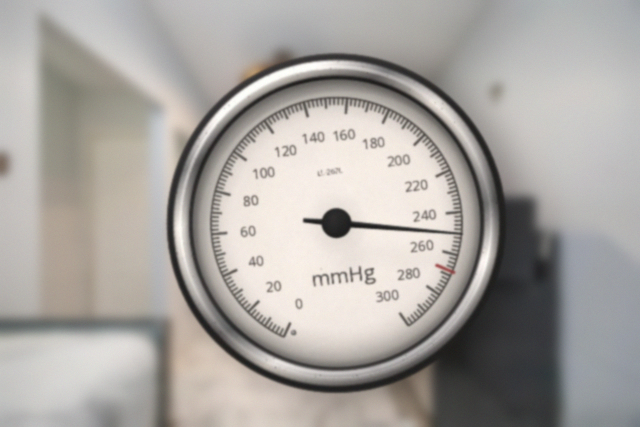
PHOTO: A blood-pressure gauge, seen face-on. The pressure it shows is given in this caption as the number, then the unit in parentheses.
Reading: 250 (mmHg)
